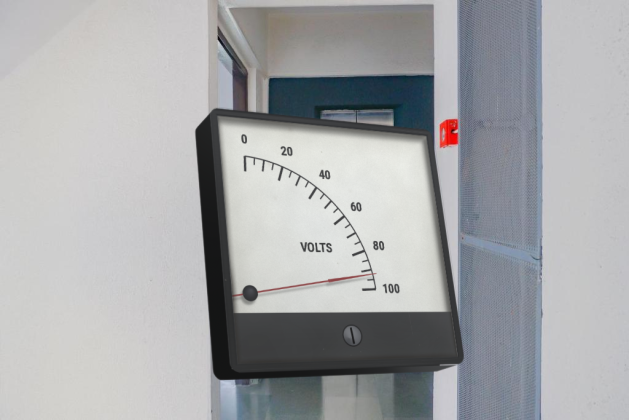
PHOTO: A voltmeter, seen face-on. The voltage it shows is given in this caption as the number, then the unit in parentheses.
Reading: 92.5 (V)
